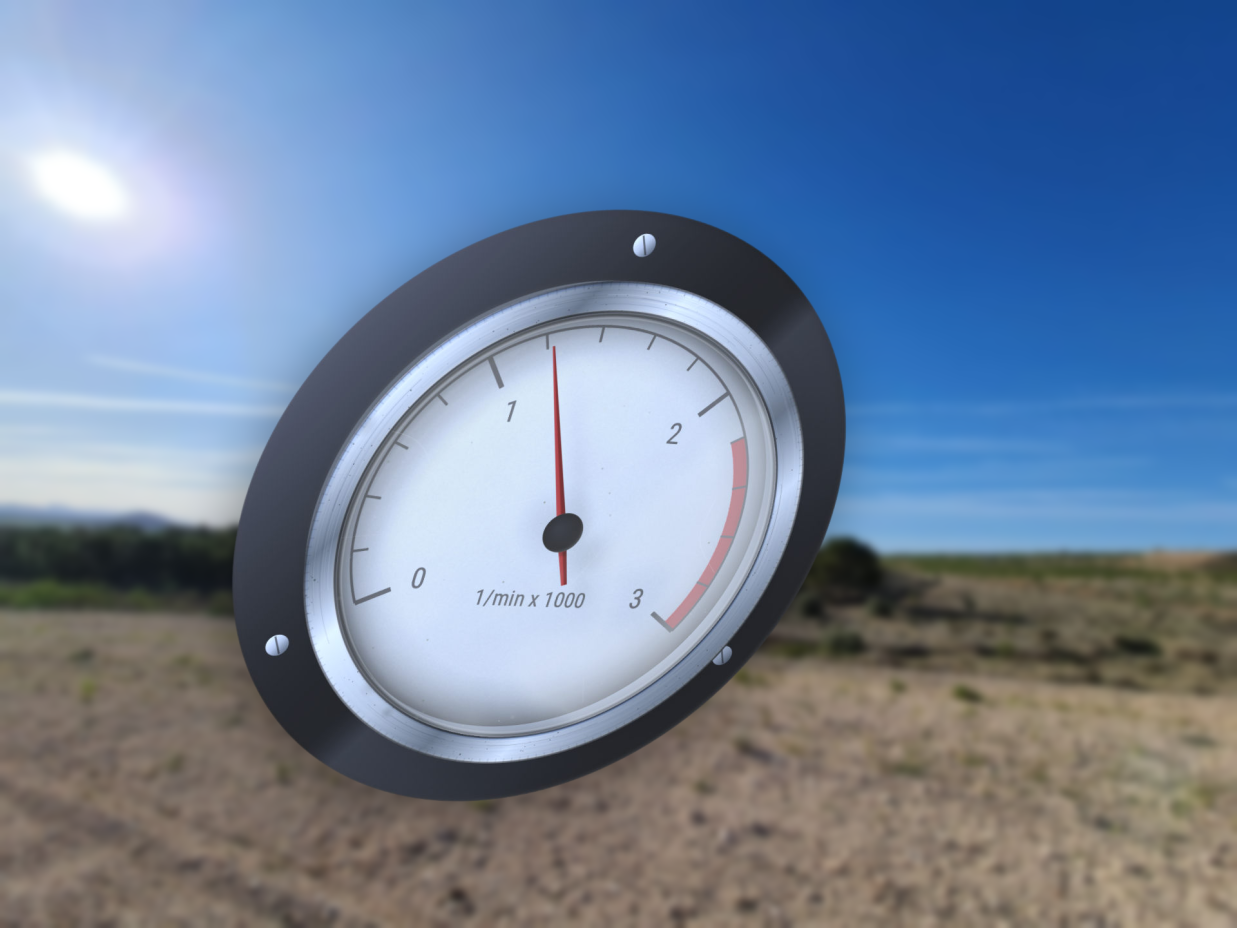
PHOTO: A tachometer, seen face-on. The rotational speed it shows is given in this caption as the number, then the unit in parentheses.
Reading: 1200 (rpm)
